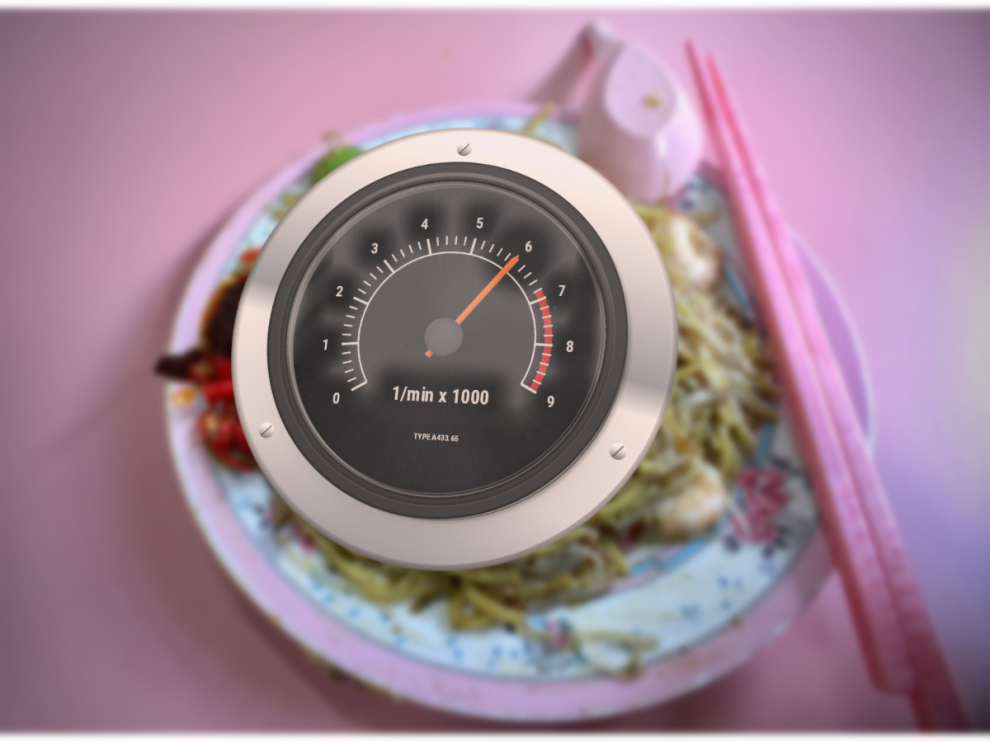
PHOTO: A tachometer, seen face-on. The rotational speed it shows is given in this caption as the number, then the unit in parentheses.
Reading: 6000 (rpm)
